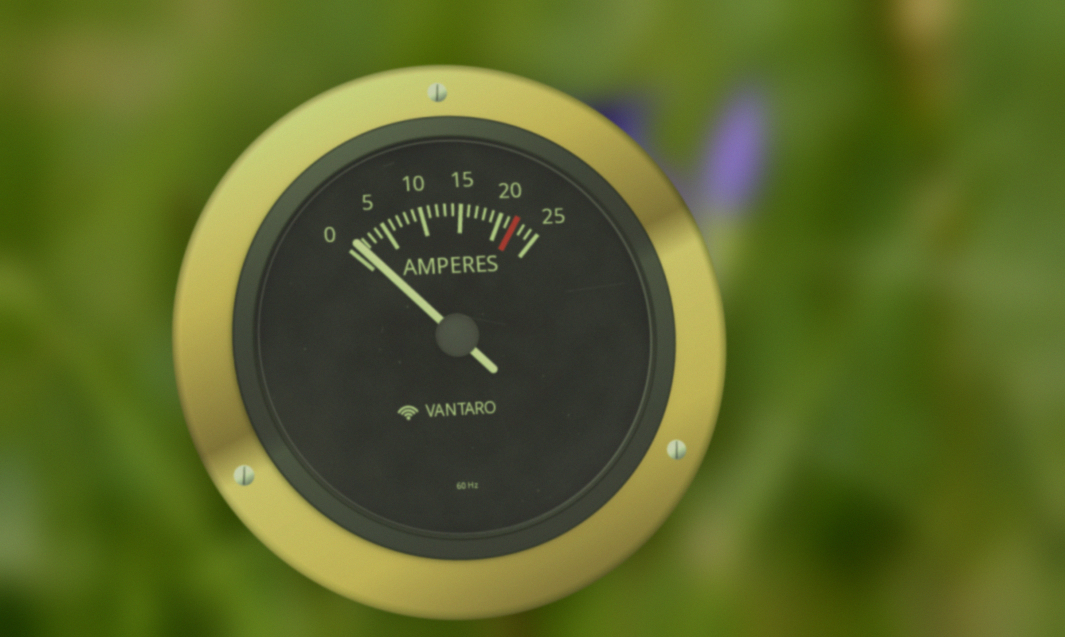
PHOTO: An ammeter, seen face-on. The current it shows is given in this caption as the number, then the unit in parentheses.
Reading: 1 (A)
